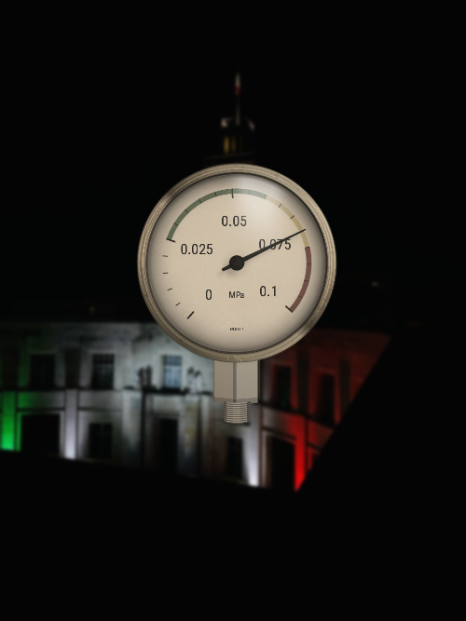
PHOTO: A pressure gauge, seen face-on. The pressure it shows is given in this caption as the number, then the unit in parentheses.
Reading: 0.075 (MPa)
